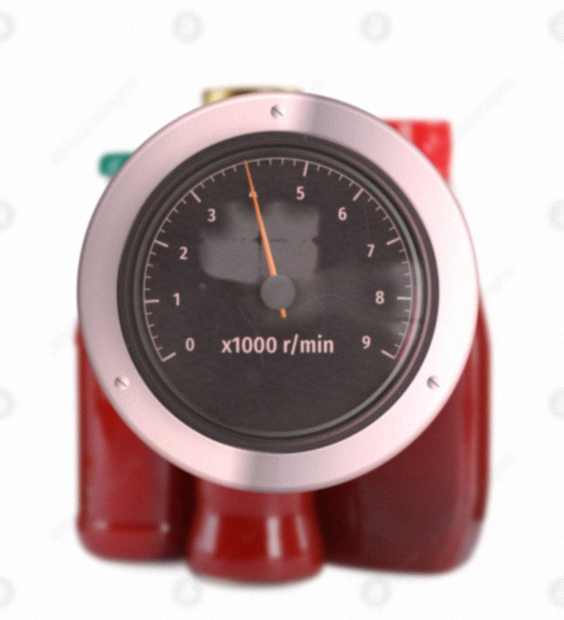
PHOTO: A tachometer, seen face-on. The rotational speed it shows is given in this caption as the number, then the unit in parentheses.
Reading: 4000 (rpm)
